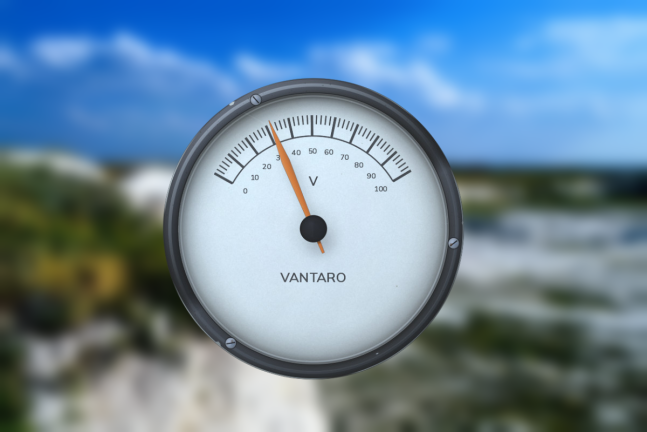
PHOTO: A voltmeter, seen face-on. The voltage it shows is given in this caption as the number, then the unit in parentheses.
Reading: 32 (V)
